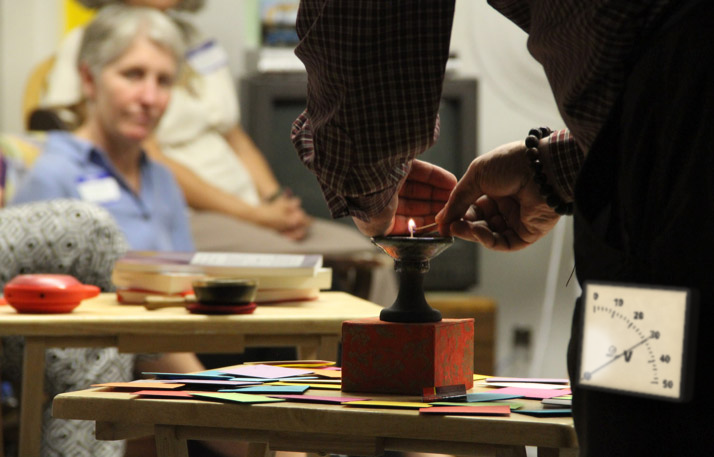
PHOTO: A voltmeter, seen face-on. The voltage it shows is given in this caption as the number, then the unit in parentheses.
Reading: 30 (V)
